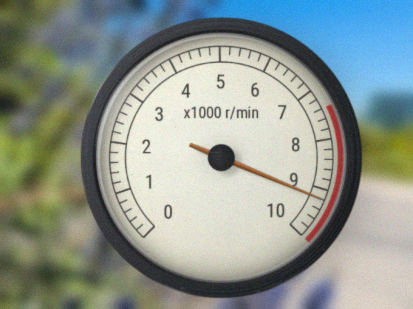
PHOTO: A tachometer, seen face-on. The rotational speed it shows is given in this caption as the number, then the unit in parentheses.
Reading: 9200 (rpm)
